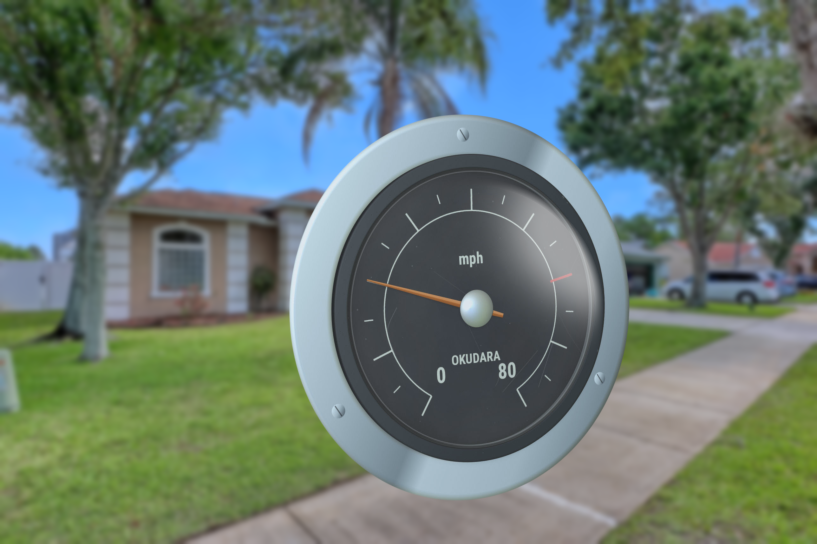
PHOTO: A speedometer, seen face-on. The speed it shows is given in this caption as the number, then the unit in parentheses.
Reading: 20 (mph)
